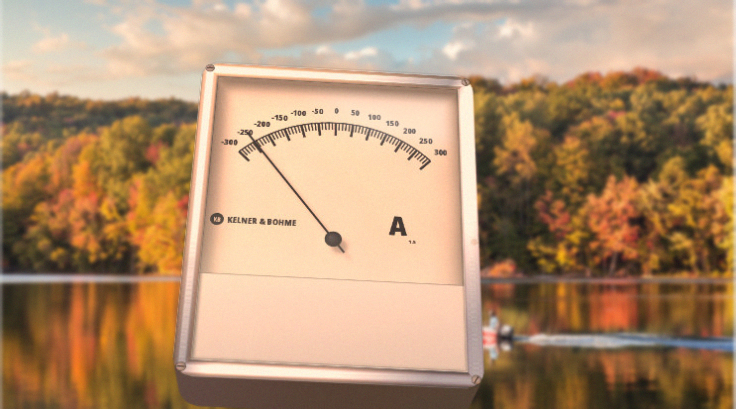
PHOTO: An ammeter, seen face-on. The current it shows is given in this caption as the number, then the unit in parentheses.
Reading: -250 (A)
